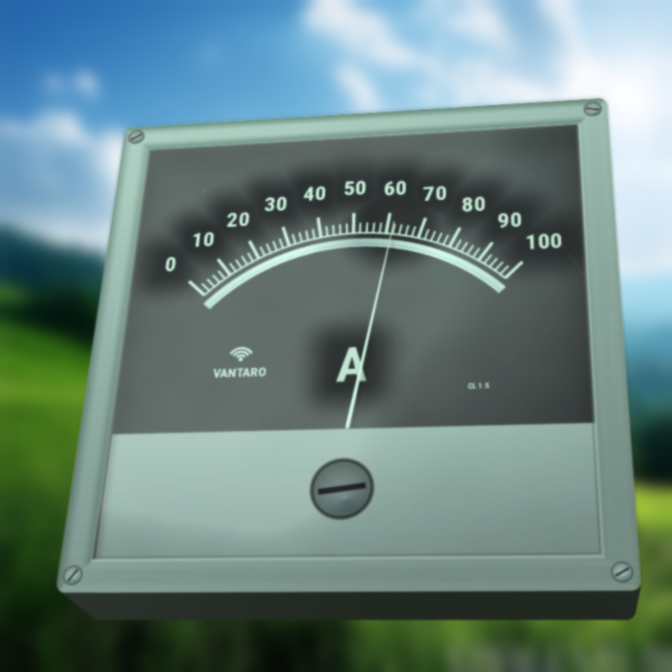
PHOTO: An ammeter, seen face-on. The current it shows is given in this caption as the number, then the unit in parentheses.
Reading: 62 (A)
